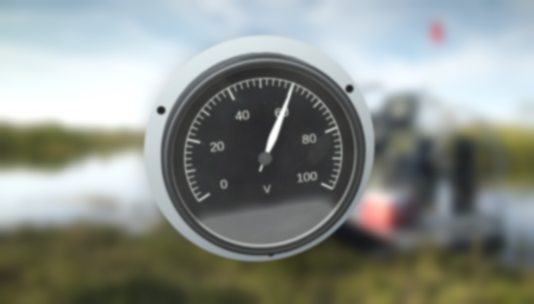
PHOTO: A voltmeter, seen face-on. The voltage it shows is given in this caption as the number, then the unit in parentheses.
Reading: 60 (V)
